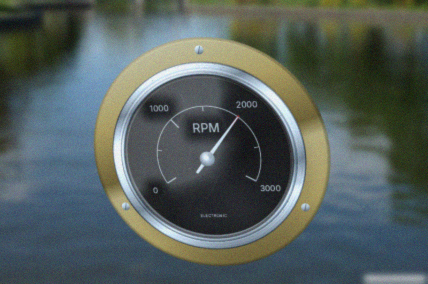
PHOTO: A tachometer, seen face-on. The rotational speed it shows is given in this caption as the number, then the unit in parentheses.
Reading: 2000 (rpm)
